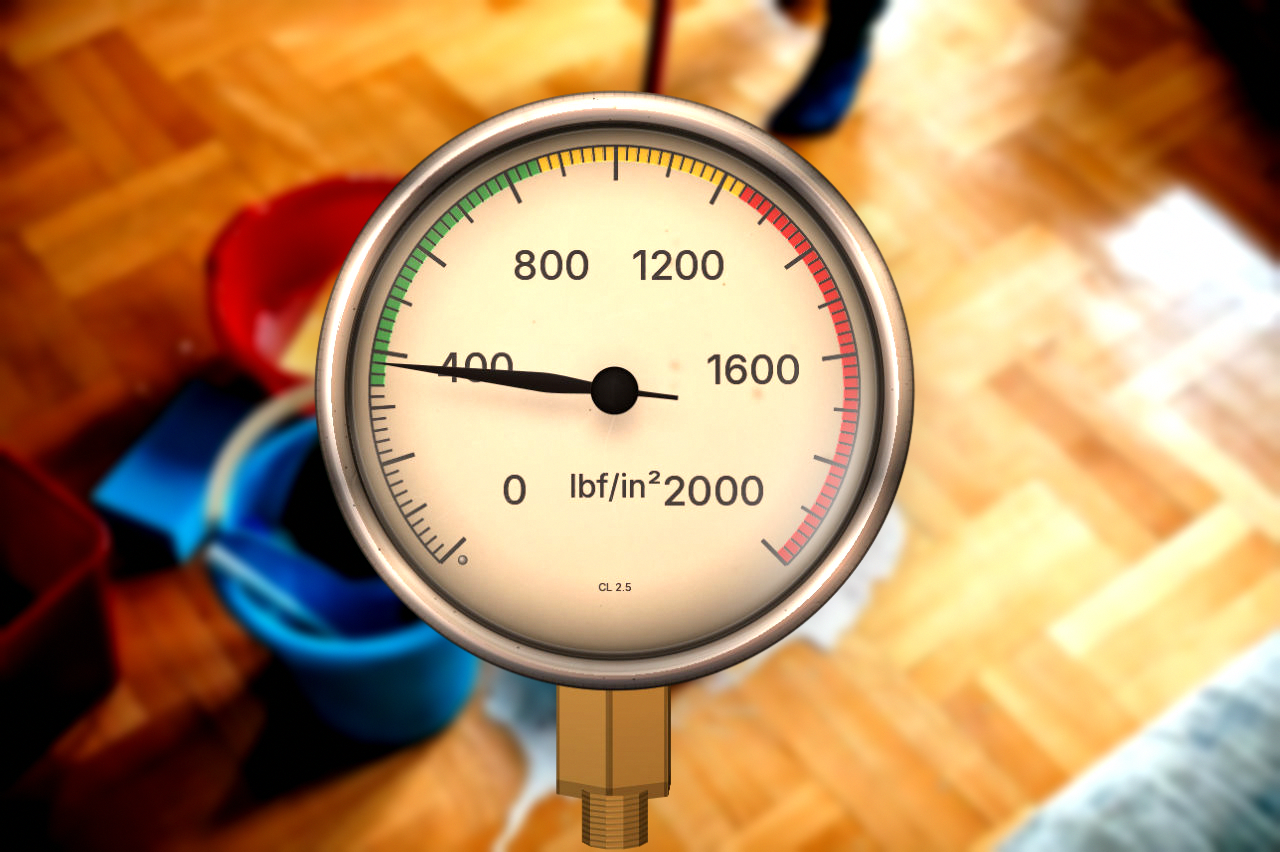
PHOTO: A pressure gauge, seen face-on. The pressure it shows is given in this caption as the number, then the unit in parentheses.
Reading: 380 (psi)
